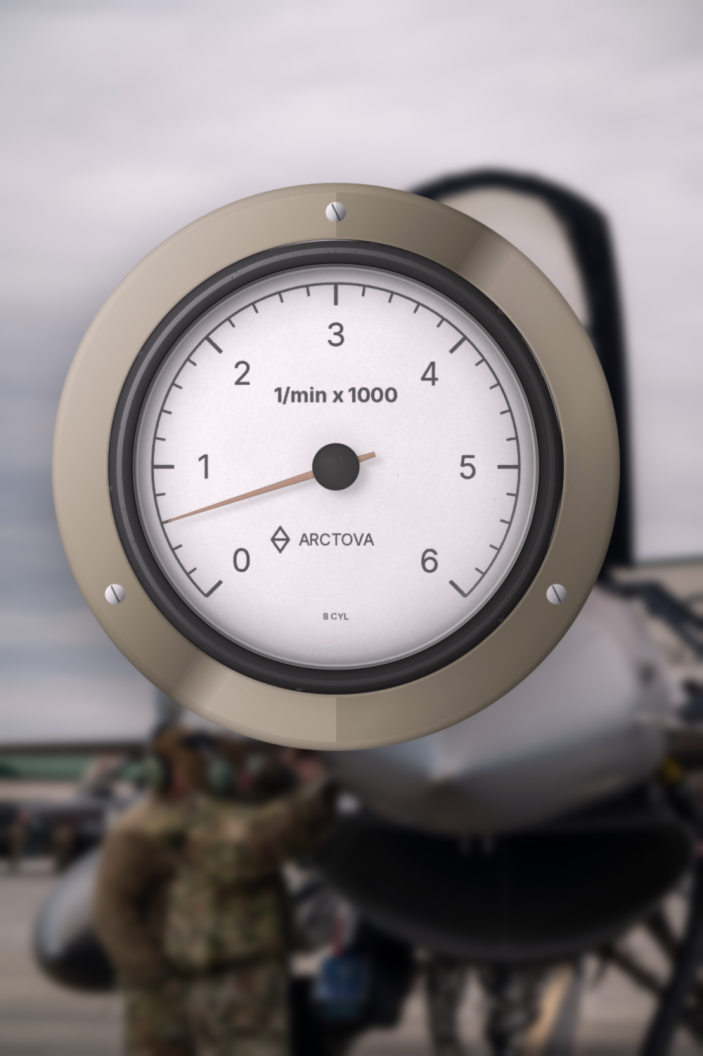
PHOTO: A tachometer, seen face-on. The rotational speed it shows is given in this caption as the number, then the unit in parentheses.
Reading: 600 (rpm)
